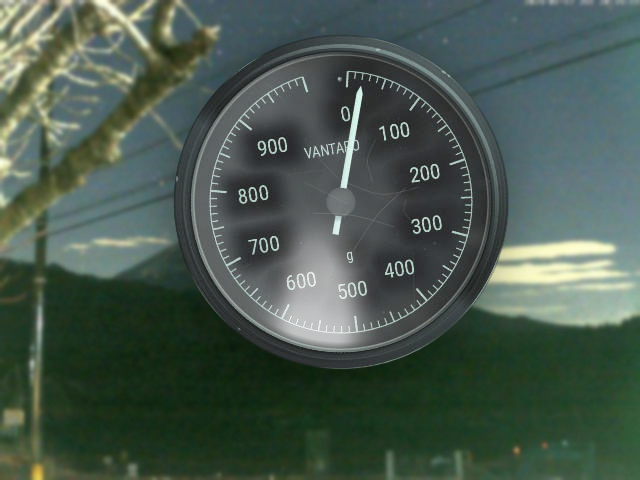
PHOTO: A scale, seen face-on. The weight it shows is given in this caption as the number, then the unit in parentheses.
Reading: 20 (g)
